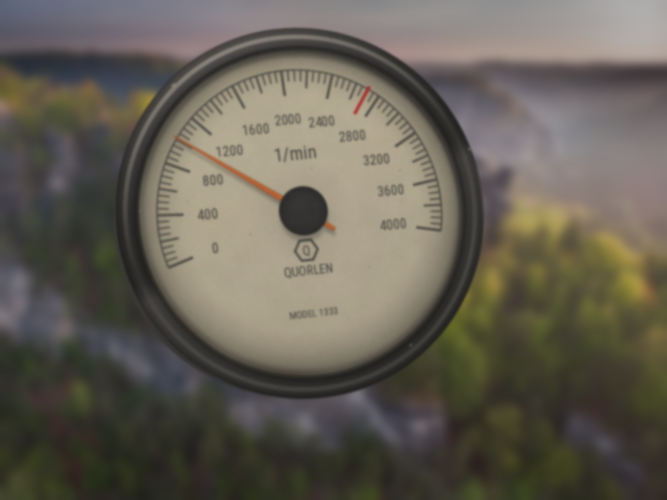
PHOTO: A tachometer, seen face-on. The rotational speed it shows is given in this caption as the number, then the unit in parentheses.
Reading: 1000 (rpm)
